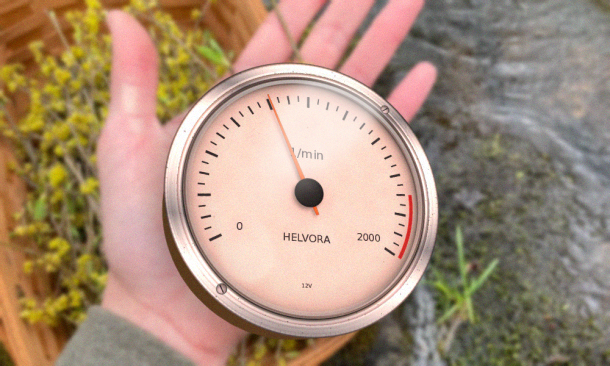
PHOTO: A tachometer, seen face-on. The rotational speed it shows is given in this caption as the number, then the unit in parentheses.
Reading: 800 (rpm)
